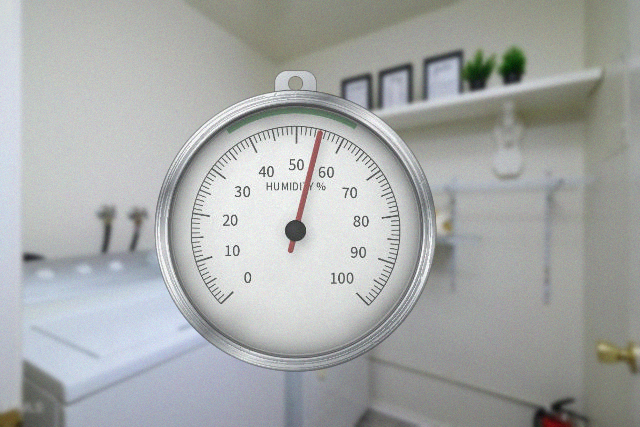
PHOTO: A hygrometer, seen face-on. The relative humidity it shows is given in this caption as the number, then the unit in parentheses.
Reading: 55 (%)
